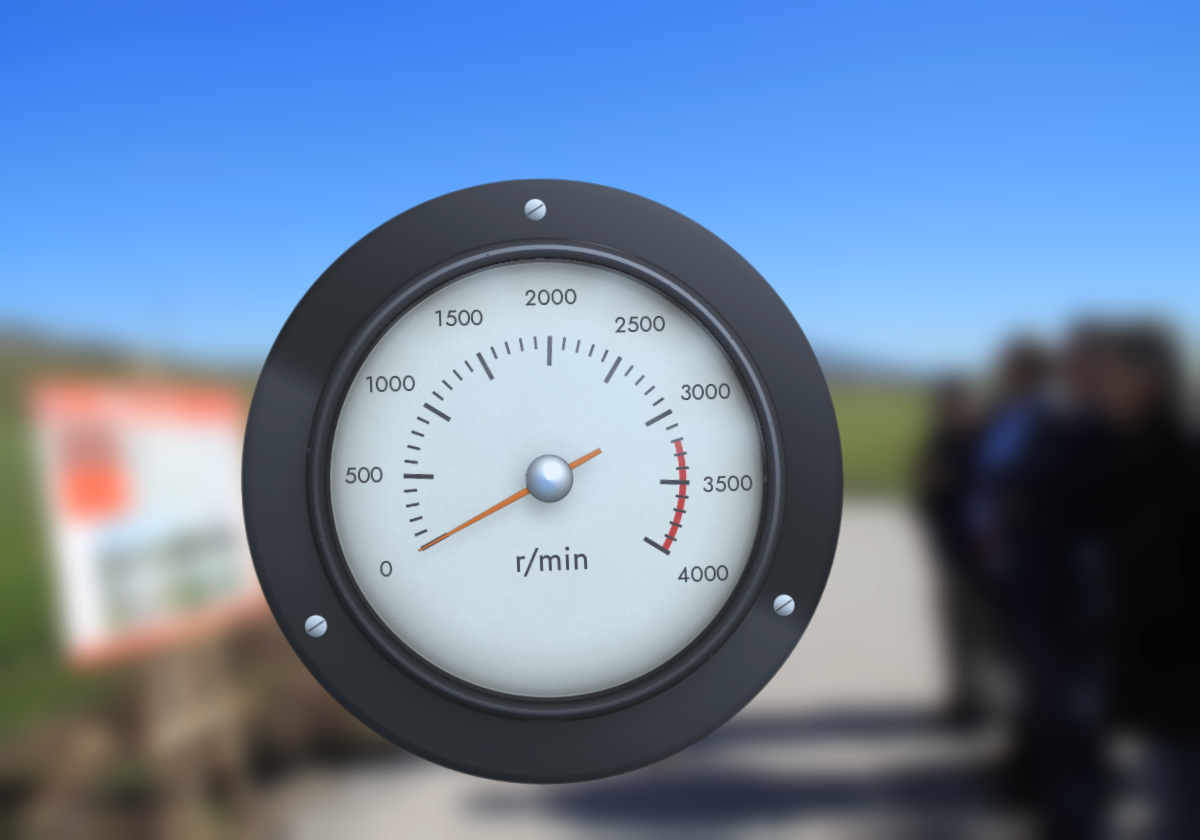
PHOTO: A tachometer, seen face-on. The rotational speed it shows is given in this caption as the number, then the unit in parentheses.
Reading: 0 (rpm)
